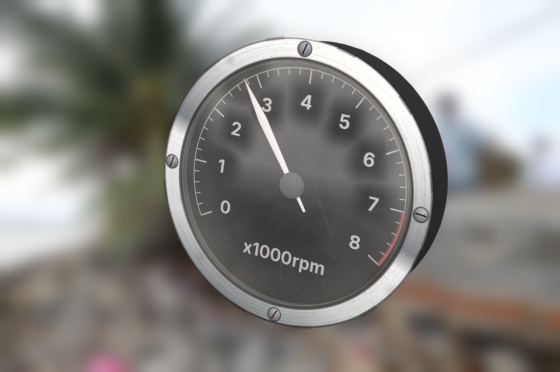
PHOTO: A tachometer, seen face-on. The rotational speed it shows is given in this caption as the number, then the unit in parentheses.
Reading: 2800 (rpm)
